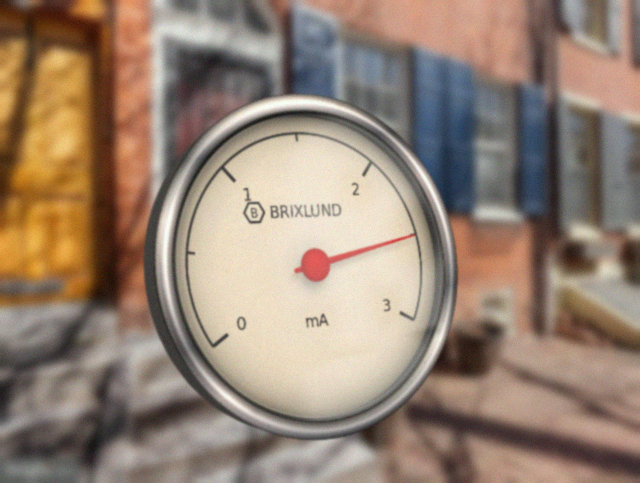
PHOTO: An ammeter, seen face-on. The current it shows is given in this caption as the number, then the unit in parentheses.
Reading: 2.5 (mA)
